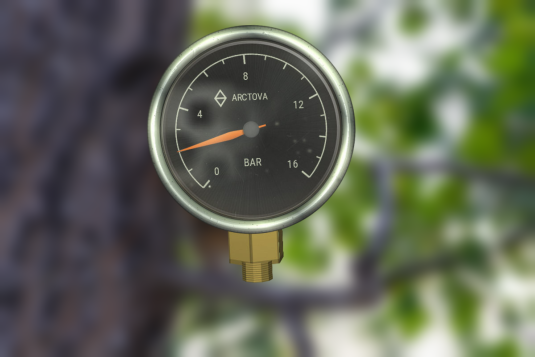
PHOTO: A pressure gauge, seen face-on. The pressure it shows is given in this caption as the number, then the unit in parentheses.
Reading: 2 (bar)
